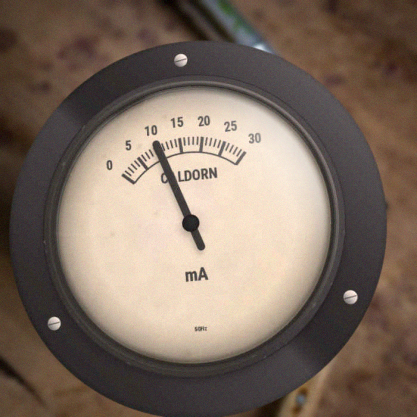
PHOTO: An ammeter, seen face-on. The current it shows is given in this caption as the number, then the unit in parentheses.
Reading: 10 (mA)
